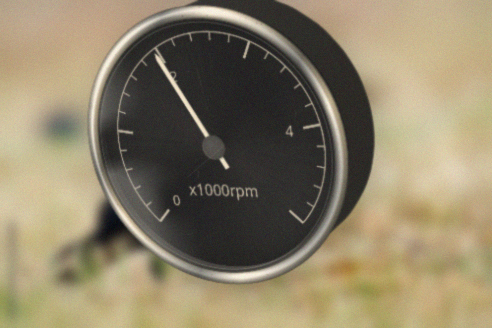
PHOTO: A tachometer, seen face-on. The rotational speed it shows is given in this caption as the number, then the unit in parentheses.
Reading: 2000 (rpm)
